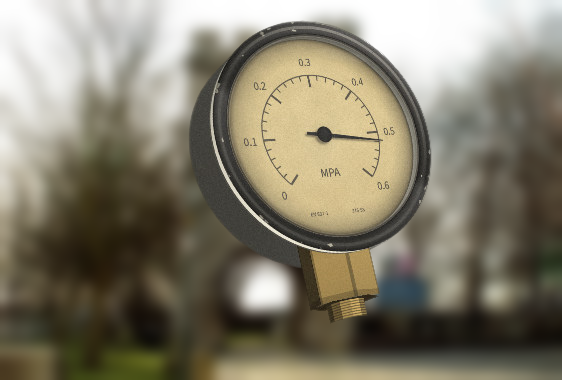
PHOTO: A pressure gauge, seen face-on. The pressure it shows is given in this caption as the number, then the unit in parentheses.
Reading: 0.52 (MPa)
